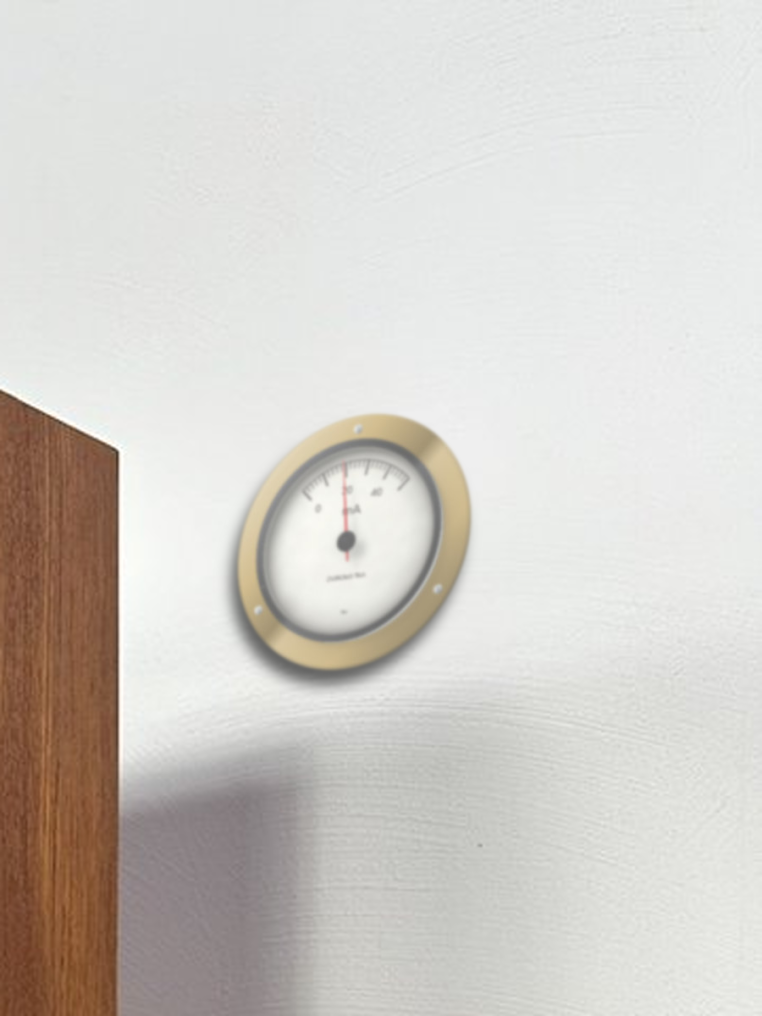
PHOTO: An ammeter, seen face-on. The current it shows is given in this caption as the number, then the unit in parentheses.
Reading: 20 (mA)
